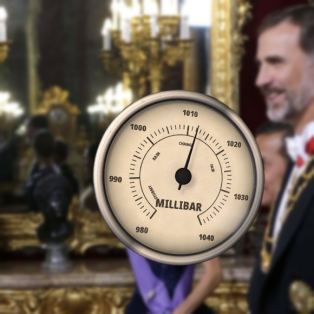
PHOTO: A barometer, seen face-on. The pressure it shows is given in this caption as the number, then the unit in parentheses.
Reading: 1012 (mbar)
